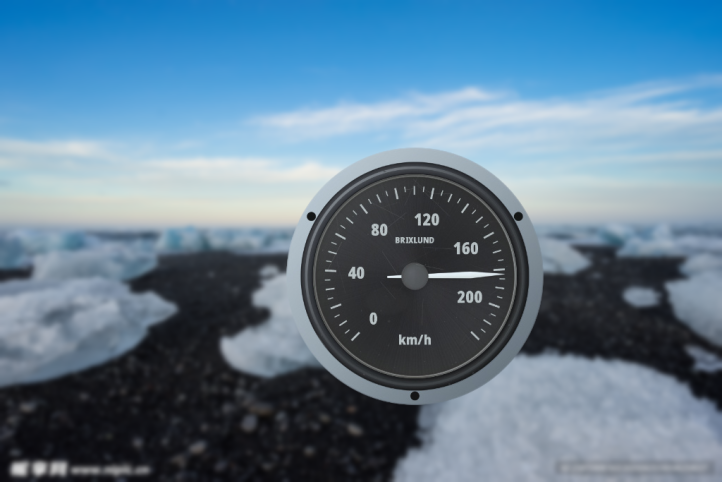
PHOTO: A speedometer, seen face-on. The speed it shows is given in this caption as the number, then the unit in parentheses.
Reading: 182.5 (km/h)
